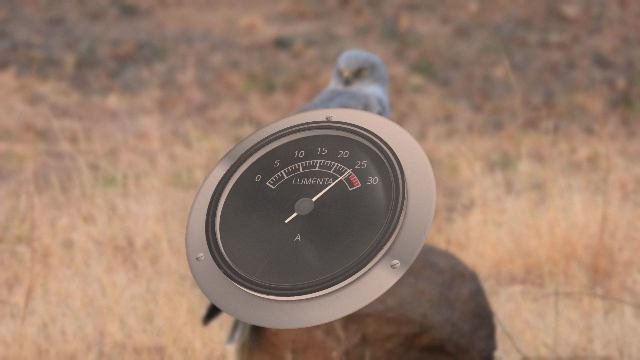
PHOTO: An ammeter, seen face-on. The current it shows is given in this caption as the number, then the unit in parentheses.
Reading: 25 (A)
